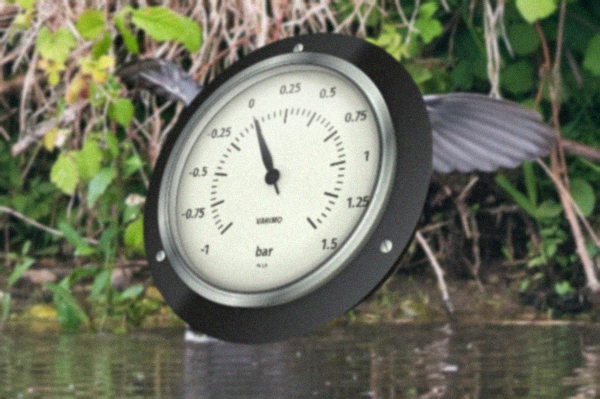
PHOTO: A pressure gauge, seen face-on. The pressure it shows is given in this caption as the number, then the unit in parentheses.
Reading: 0 (bar)
